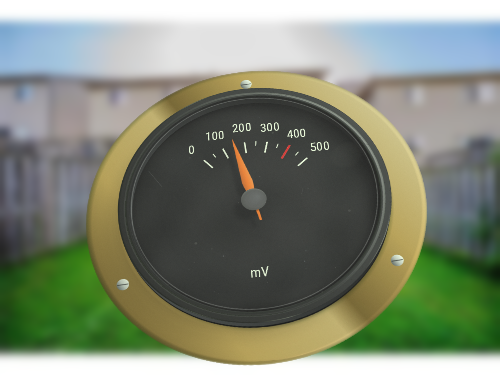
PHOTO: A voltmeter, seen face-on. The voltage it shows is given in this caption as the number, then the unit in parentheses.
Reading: 150 (mV)
